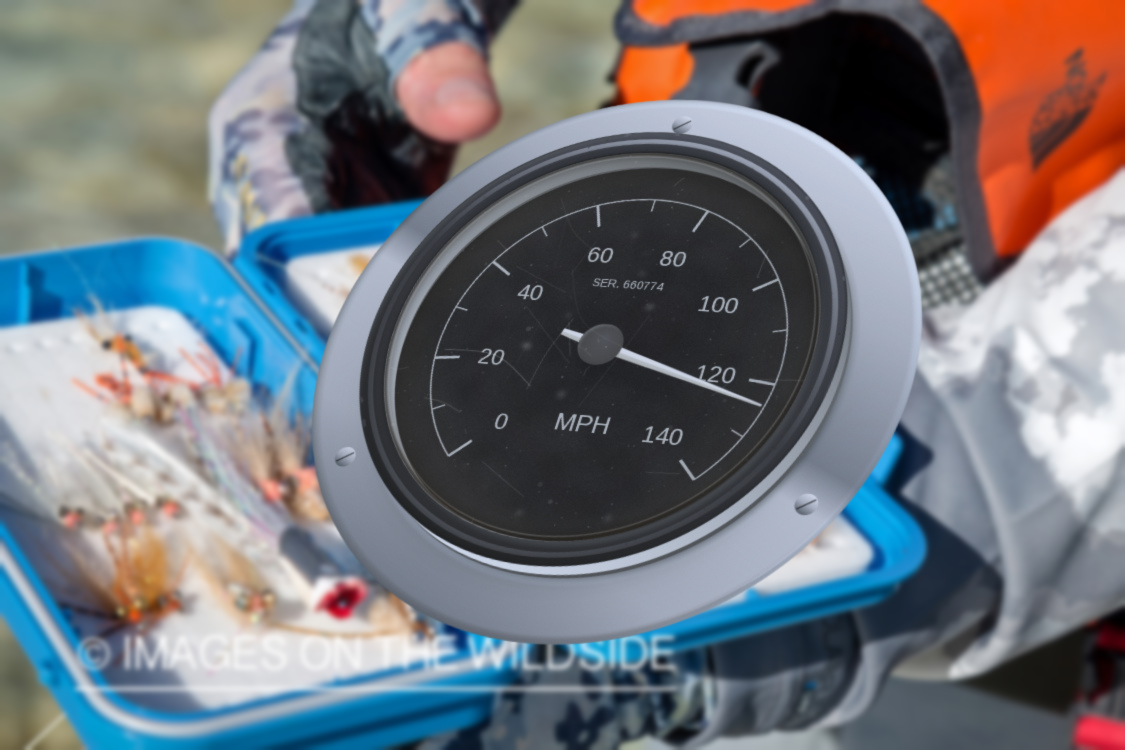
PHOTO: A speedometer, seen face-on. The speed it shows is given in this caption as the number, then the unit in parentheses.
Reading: 125 (mph)
